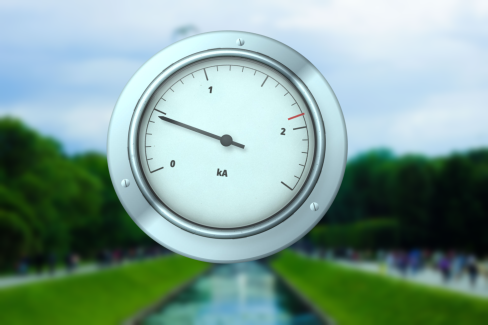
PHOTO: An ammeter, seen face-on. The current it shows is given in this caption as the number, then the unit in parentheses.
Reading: 0.45 (kA)
